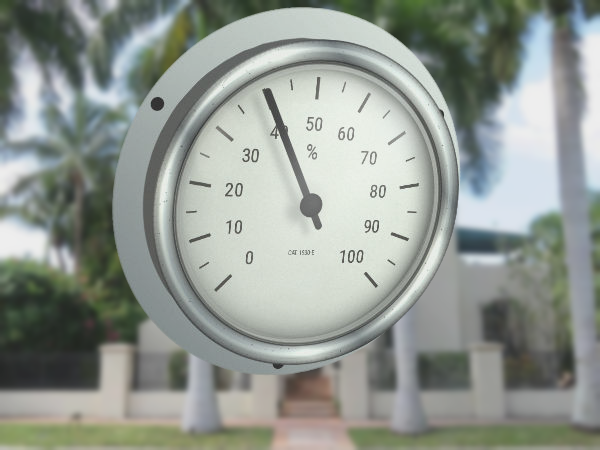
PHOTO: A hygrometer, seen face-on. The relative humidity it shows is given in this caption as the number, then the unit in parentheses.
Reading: 40 (%)
